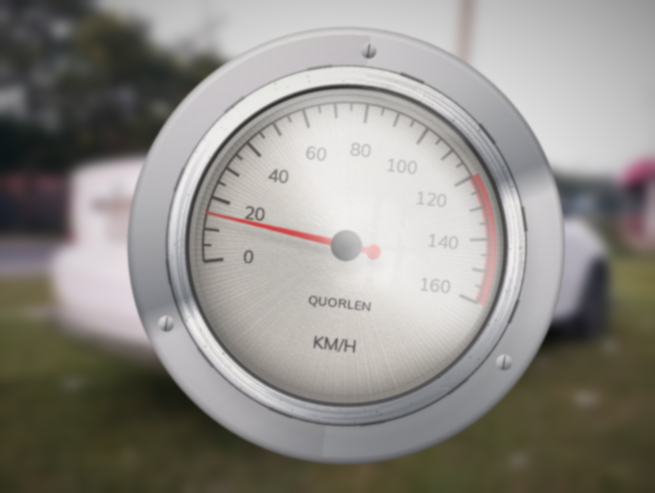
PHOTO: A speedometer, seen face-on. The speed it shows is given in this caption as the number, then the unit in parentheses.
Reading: 15 (km/h)
